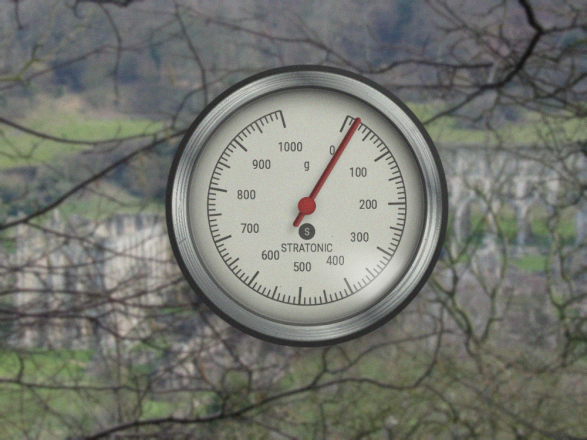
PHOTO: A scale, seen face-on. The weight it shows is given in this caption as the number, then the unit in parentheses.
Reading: 20 (g)
